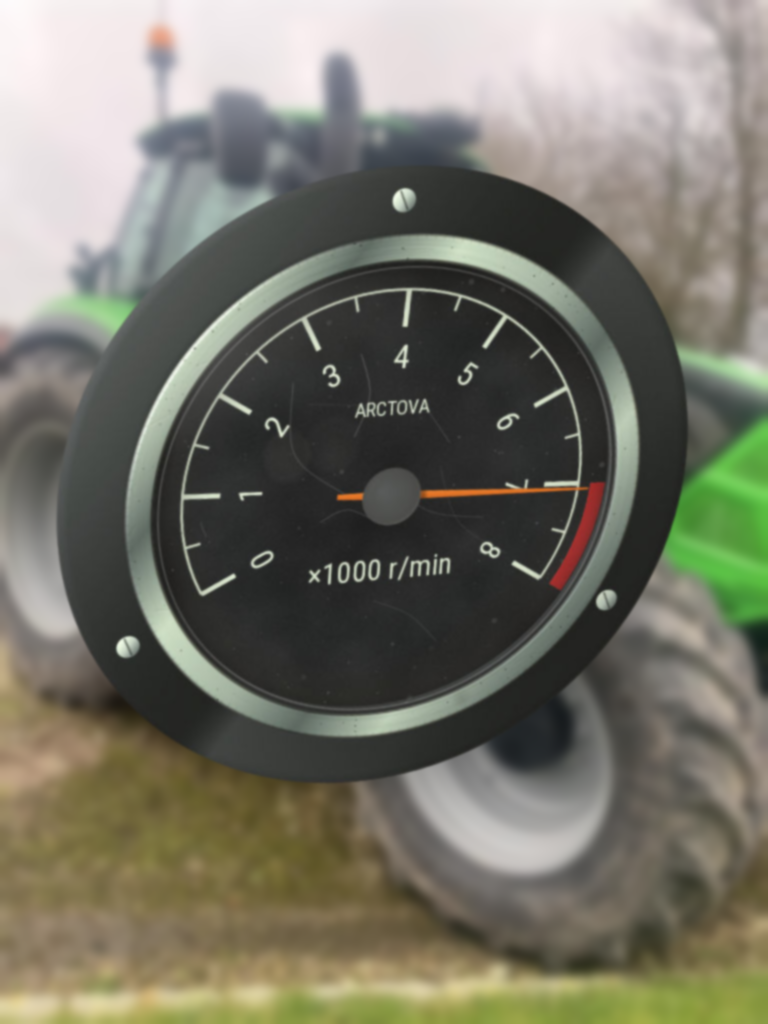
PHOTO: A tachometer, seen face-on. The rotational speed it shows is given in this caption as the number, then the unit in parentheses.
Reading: 7000 (rpm)
